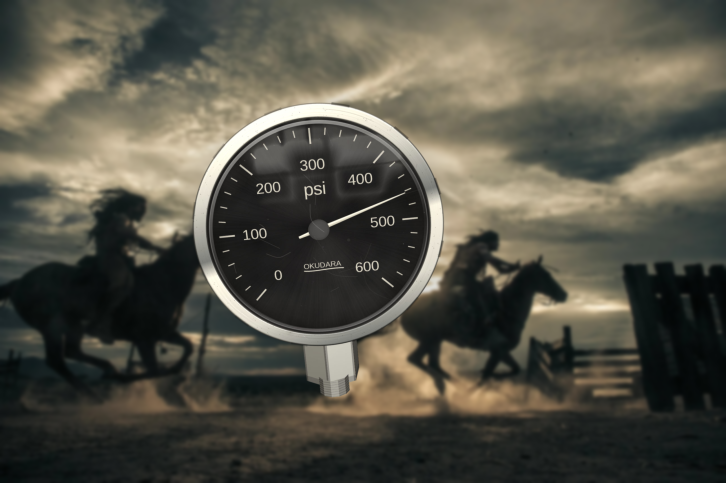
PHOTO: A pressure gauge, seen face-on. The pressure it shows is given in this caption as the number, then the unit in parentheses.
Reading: 460 (psi)
